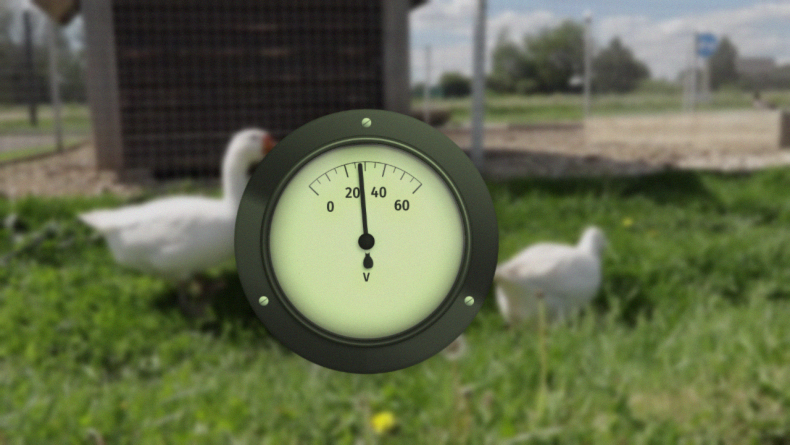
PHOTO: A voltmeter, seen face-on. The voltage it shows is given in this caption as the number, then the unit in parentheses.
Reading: 27.5 (V)
